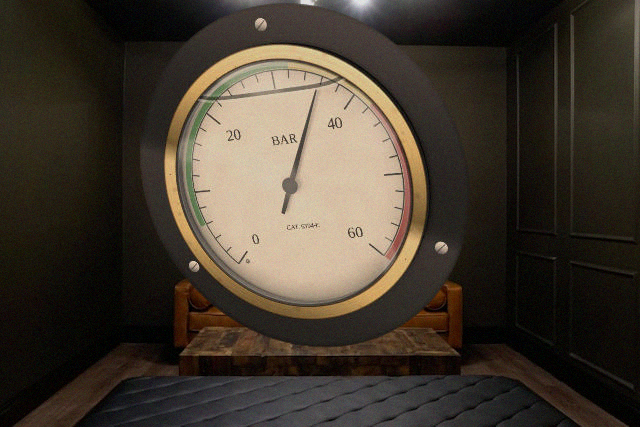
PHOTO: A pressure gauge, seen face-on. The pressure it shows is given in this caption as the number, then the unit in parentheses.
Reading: 36 (bar)
